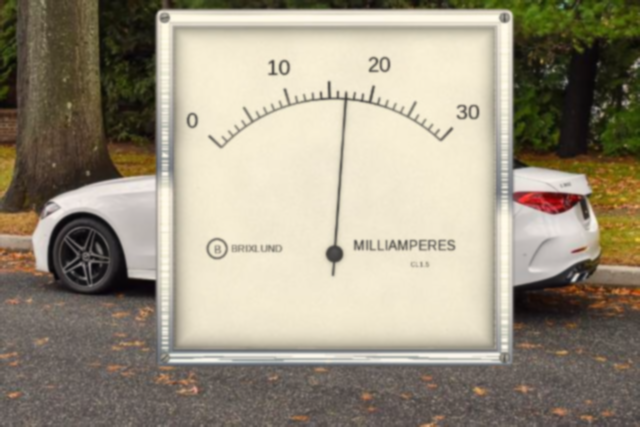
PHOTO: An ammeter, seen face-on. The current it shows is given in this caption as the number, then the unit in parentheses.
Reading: 17 (mA)
